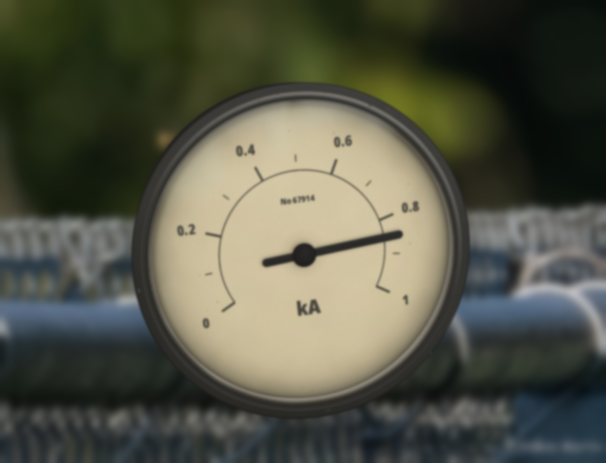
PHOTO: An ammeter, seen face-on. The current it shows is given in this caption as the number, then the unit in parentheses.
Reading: 0.85 (kA)
